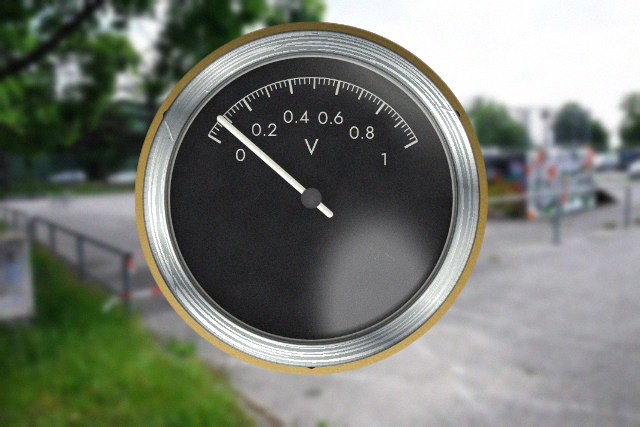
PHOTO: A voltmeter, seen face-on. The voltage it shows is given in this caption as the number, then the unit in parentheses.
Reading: 0.08 (V)
